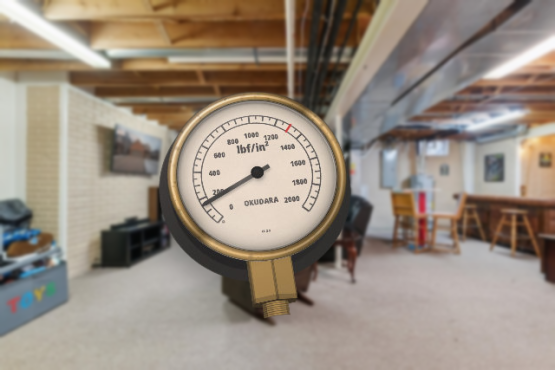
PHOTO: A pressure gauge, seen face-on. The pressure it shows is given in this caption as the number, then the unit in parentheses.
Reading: 150 (psi)
